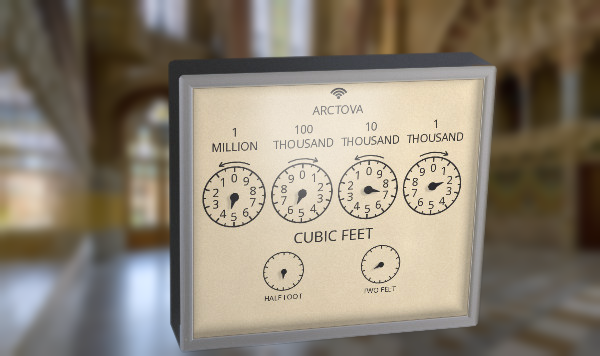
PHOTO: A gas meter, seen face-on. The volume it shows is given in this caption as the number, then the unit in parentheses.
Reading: 457200 (ft³)
